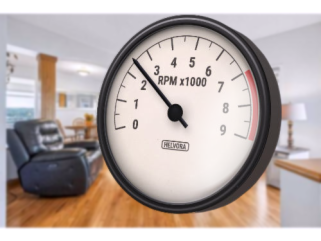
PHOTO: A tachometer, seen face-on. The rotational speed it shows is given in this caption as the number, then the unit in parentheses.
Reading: 2500 (rpm)
